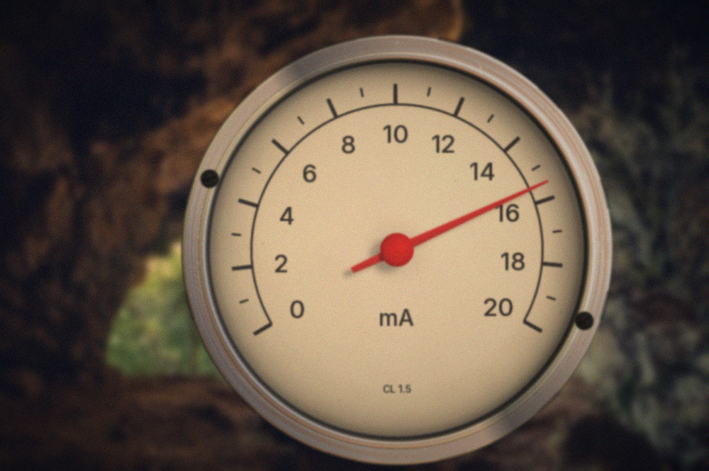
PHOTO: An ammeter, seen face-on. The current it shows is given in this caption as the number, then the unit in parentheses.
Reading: 15.5 (mA)
